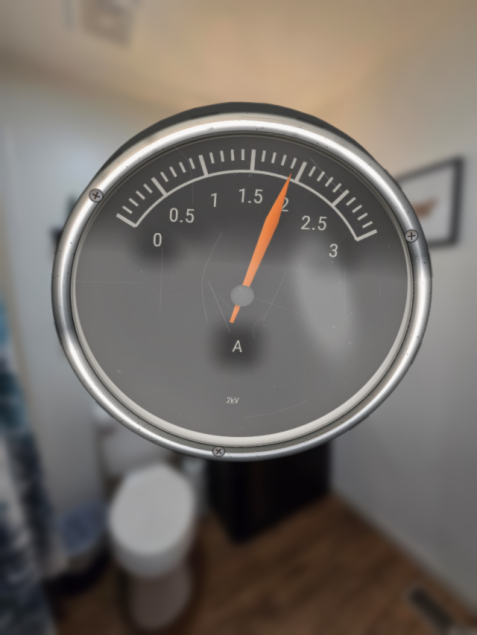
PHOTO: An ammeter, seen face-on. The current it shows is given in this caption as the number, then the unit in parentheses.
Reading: 1.9 (A)
